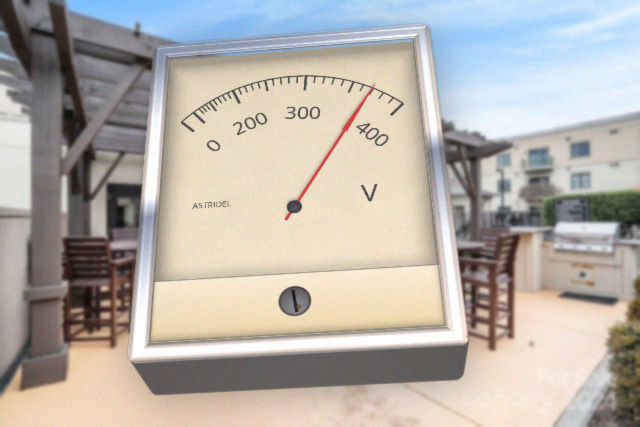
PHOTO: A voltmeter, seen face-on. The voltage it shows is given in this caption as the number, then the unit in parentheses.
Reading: 370 (V)
